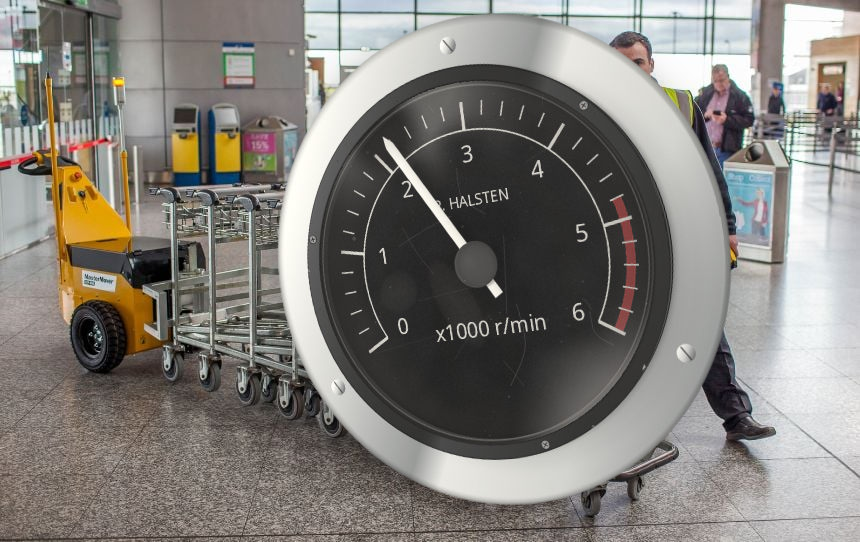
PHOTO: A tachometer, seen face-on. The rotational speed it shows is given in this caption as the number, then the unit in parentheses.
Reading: 2200 (rpm)
